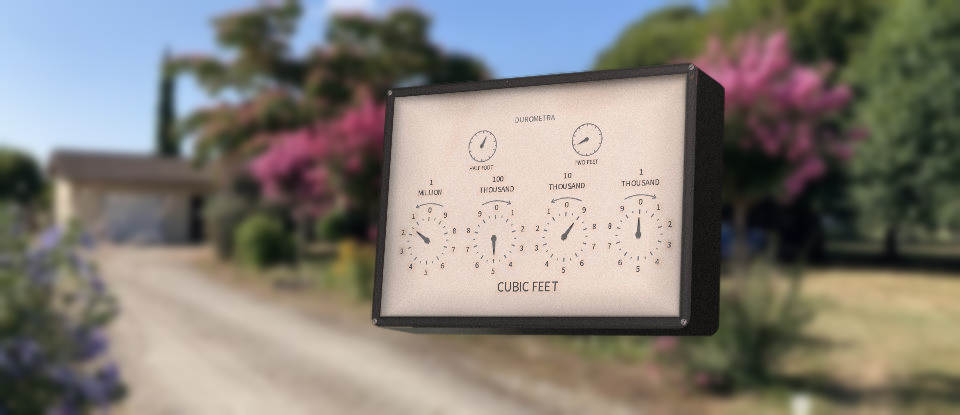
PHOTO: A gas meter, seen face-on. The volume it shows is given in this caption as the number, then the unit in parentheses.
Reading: 149000 (ft³)
